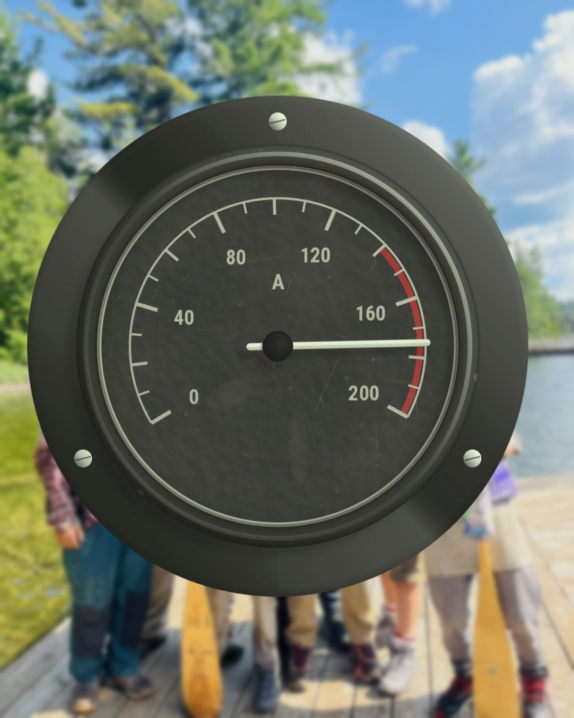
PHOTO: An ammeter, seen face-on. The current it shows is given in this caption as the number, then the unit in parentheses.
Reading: 175 (A)
